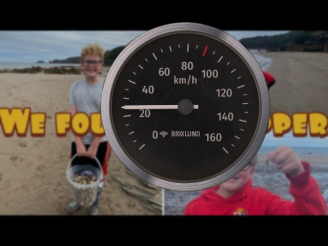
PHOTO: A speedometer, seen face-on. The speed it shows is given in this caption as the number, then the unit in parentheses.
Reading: 25 (km/h)
